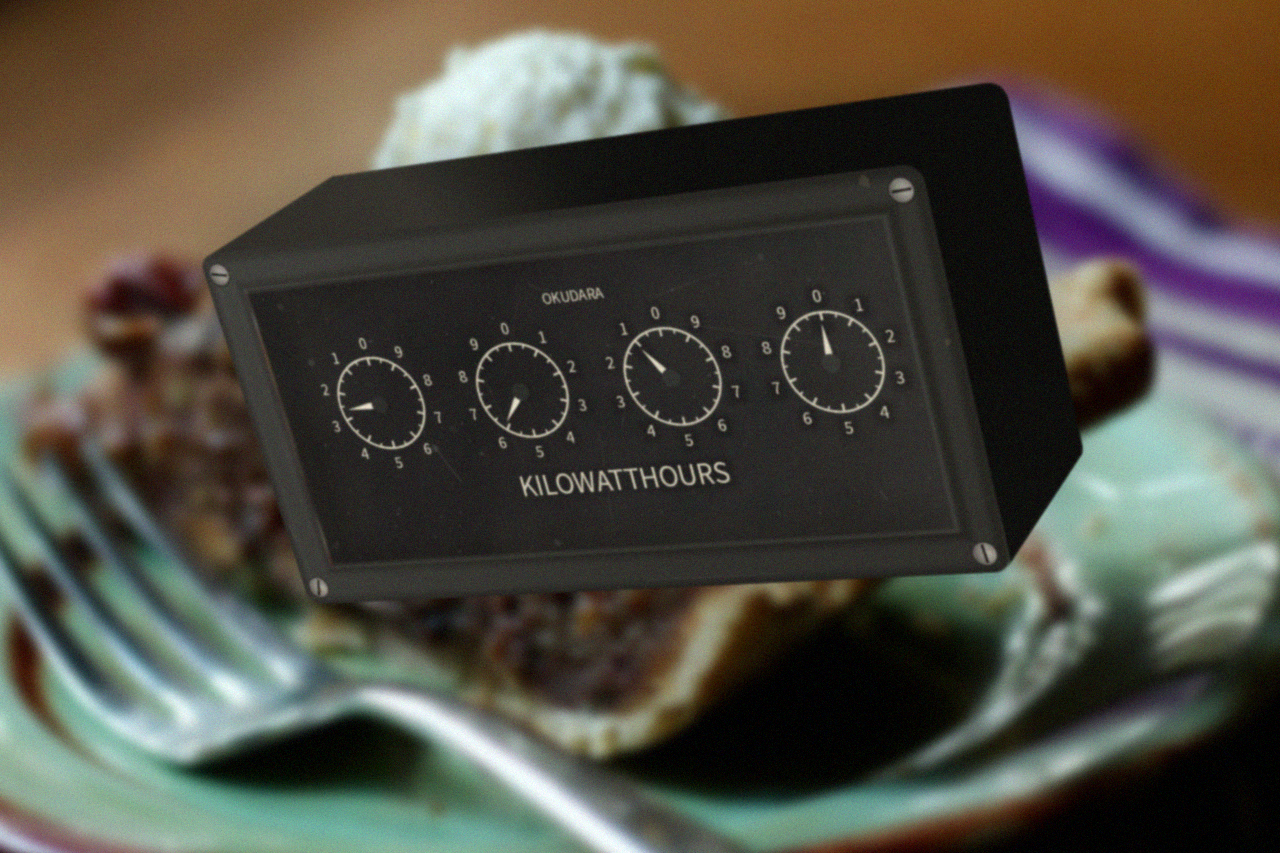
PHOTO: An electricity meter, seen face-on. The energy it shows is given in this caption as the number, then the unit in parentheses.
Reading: 2610 (kWh)
